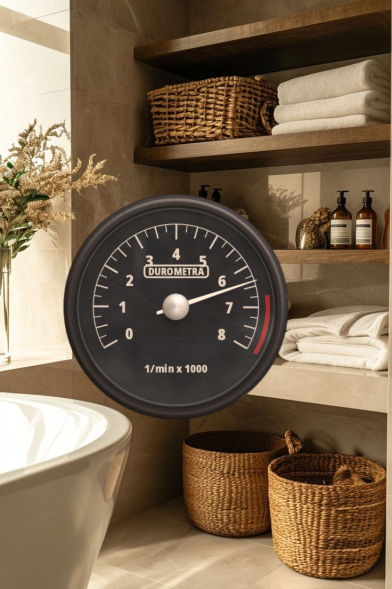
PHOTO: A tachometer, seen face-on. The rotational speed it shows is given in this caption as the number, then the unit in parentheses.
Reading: 6375 (rpm)
